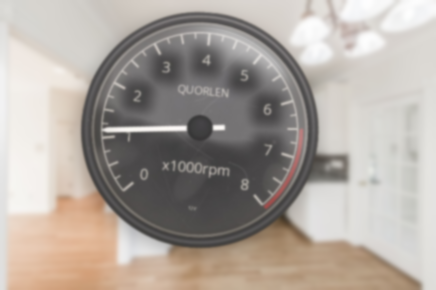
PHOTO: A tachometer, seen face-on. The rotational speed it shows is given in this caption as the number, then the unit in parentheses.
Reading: 1125 (rpm)
